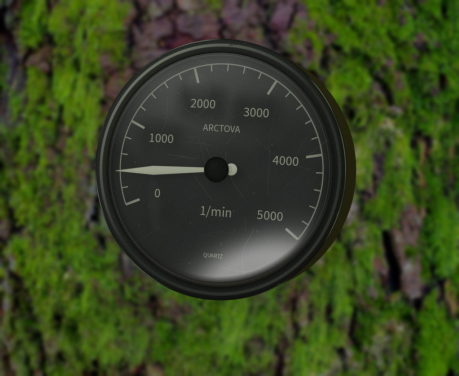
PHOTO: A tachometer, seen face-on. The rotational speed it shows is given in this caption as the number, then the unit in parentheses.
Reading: 400 (rpm)
